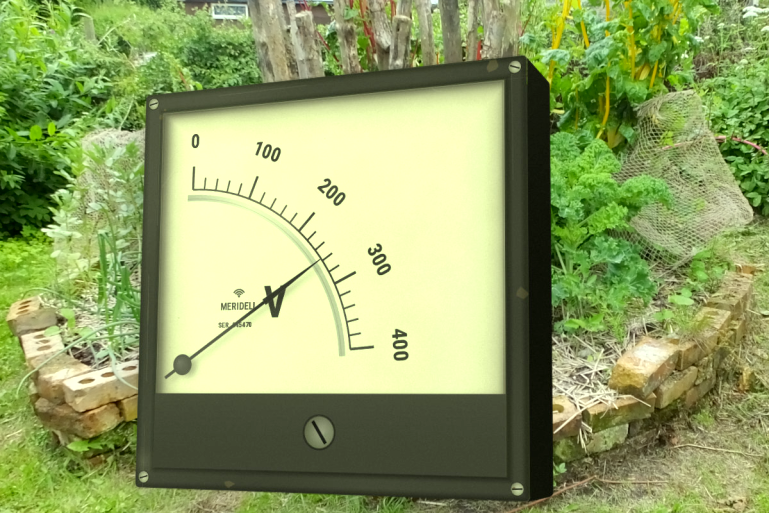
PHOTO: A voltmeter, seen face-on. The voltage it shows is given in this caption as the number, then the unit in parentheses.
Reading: 260 (V)
